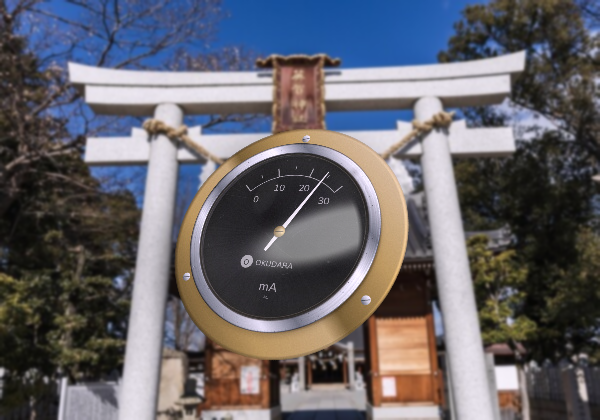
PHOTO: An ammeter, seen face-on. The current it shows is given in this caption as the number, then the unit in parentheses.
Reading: 25 (mA)
